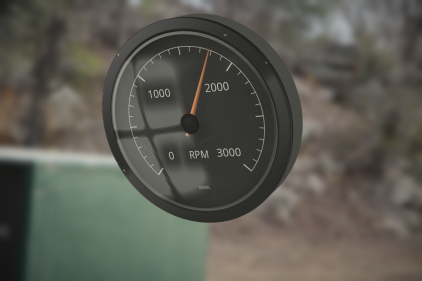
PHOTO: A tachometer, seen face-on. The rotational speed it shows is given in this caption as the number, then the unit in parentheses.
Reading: 1800 (rpm)
